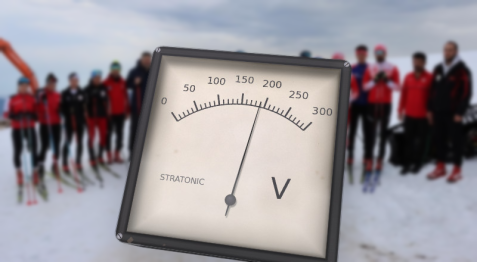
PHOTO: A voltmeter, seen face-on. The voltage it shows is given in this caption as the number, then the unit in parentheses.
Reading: 190 (V)
